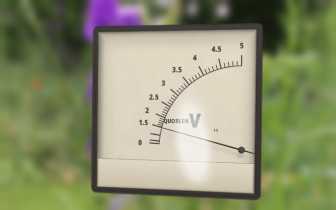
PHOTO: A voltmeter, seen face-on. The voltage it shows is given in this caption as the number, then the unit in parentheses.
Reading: 1.5 (V)
